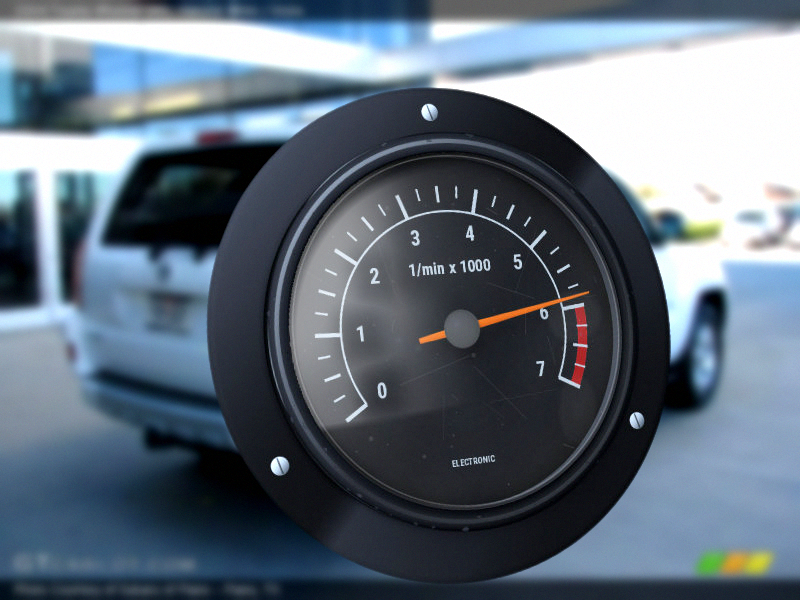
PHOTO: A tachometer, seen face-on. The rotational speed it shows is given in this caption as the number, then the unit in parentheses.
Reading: 5875 (rpm)
